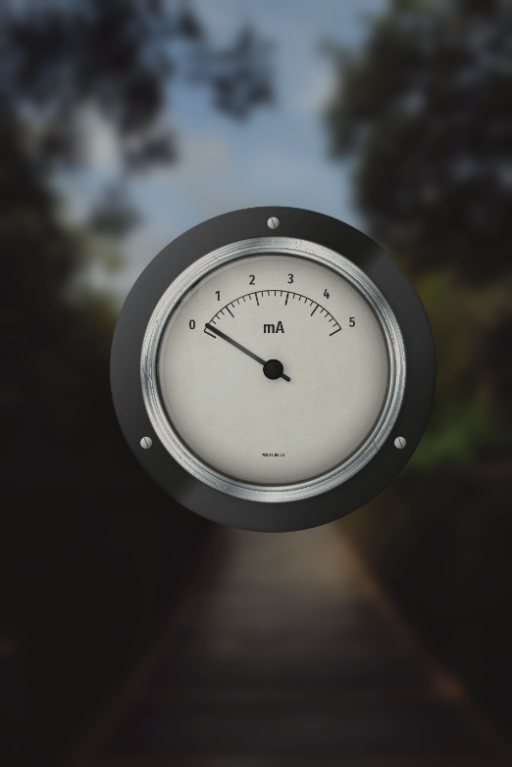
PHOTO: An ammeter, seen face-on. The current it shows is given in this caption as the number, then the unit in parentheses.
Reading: 0.2 (mA)
